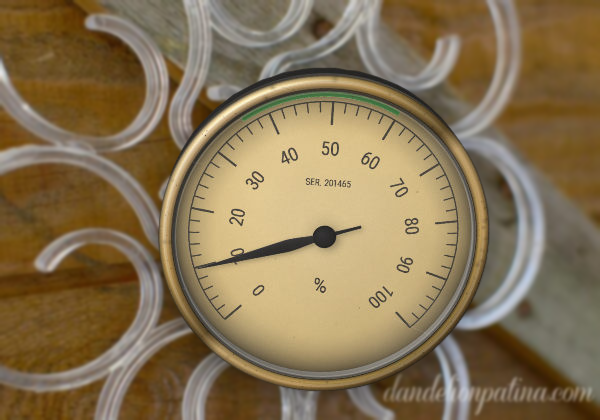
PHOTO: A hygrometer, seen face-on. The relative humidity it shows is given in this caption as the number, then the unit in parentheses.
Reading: 10 (%)
